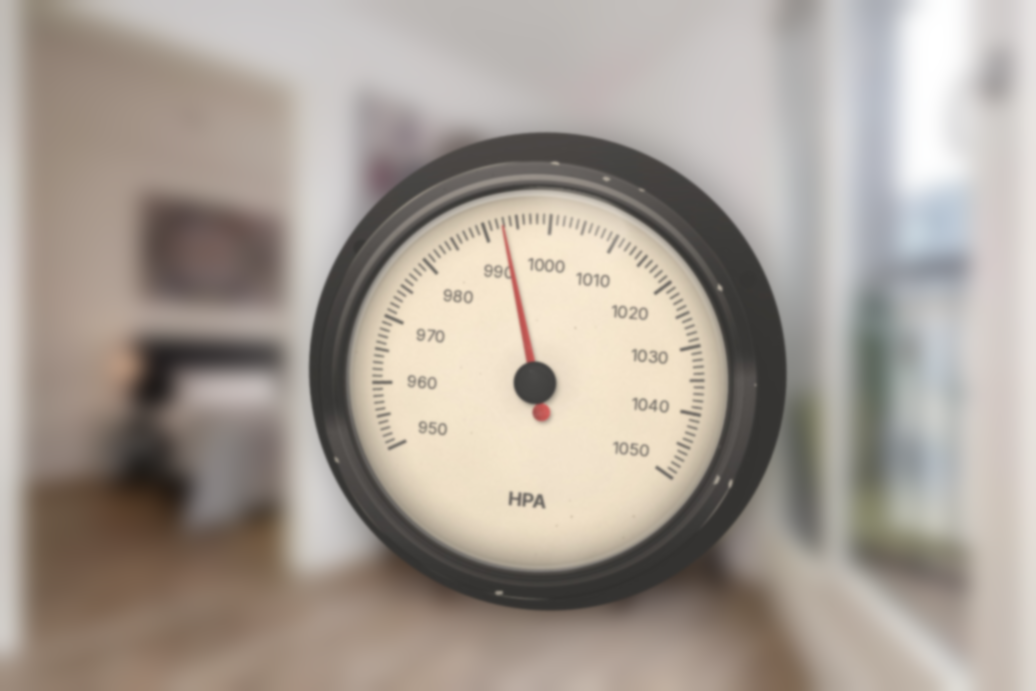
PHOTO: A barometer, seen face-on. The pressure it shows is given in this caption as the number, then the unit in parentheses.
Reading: 993 (hPa)
